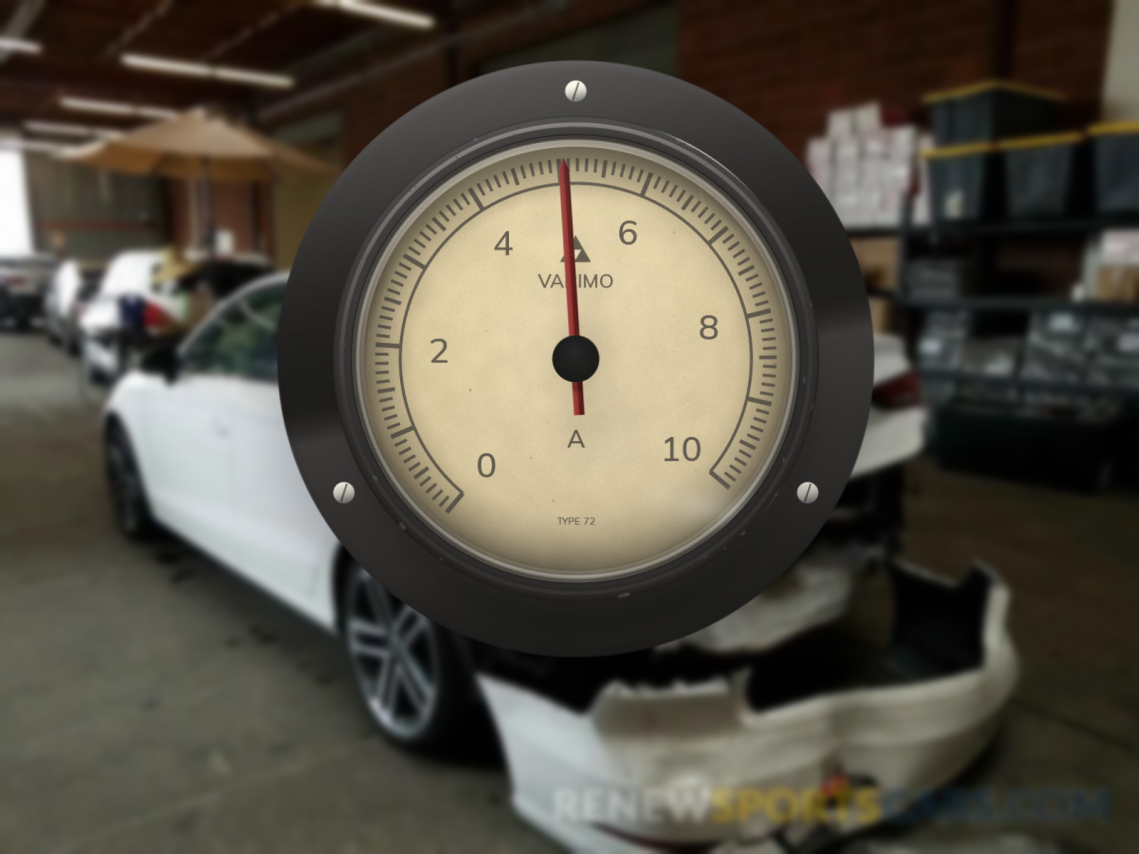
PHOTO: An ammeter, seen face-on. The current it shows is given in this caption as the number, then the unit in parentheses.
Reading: 5.05 (A)
